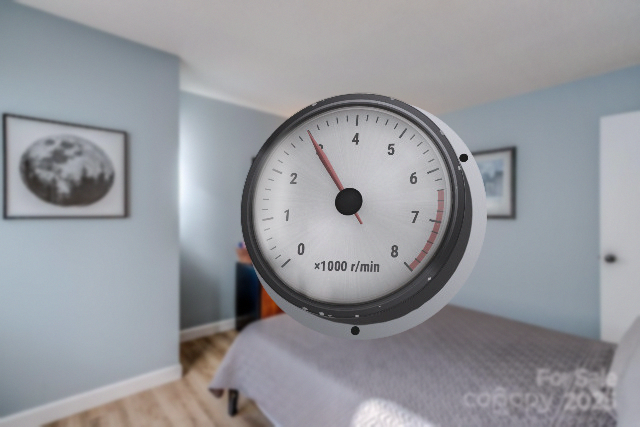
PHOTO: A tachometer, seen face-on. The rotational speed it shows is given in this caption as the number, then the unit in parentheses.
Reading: 3000 (rpm)
